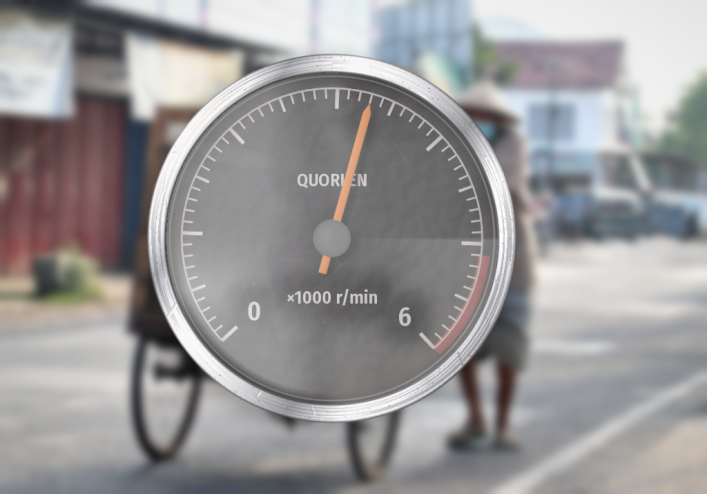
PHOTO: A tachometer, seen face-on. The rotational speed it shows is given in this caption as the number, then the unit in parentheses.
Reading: 3300 (rpm)
